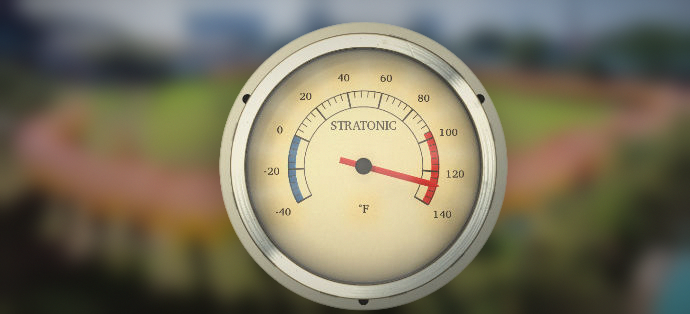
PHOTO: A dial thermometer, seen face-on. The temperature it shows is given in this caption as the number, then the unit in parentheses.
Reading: 128 (°F)
